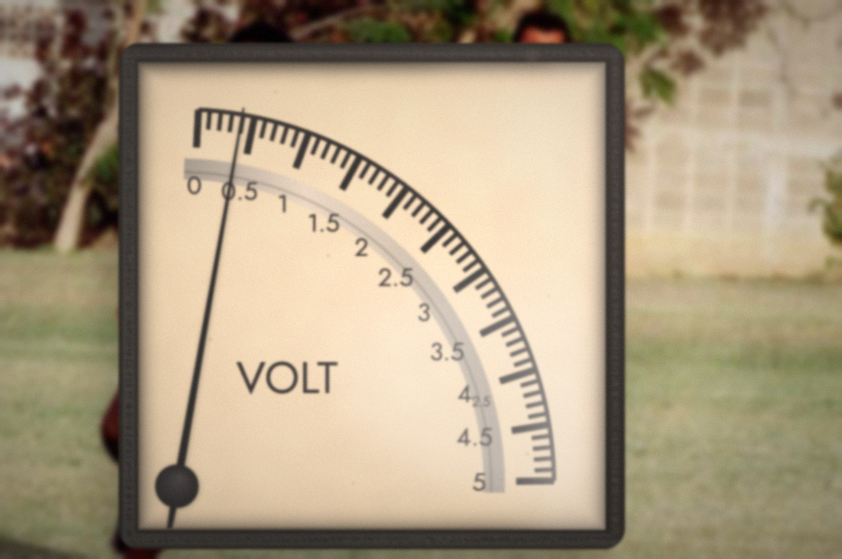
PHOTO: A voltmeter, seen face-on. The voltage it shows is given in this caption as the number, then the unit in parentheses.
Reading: 0.4 (V)
